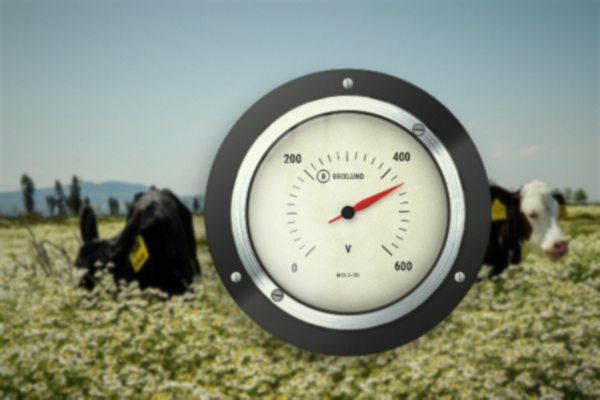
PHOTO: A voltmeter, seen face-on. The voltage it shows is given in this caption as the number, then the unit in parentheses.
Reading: 440 (V)
